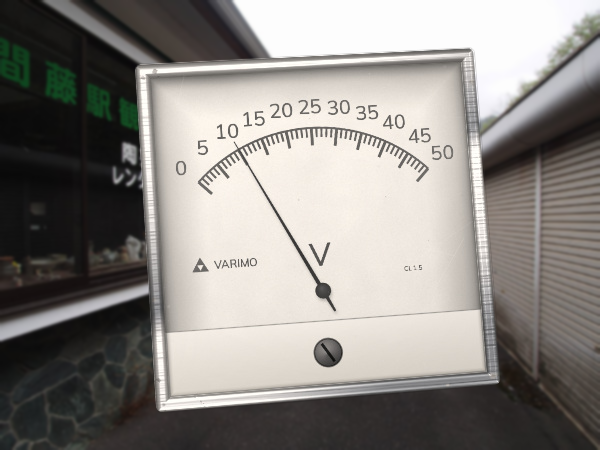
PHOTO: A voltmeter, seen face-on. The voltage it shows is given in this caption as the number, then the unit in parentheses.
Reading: 10 (V)
